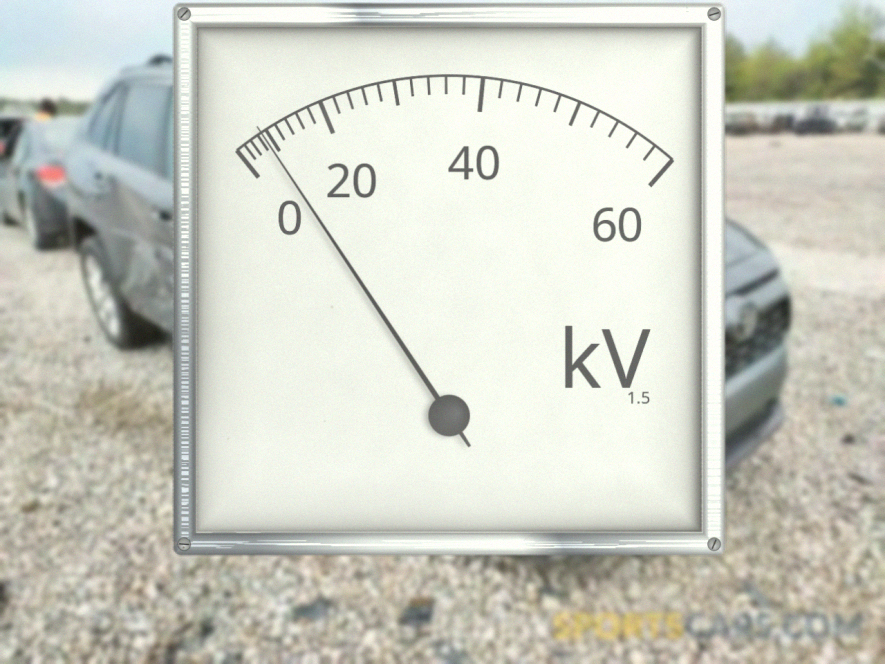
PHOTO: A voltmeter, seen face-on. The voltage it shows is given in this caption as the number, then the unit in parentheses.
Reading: 9 (kV)
